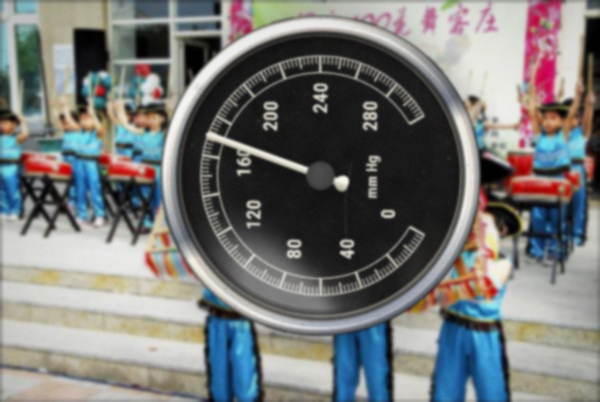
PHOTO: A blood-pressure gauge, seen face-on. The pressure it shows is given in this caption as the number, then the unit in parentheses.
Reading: 170 (mmHg)
